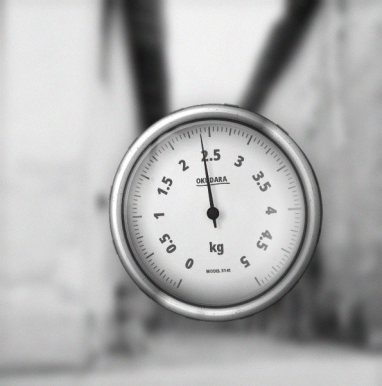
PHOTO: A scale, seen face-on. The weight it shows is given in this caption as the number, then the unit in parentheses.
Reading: 2.4 (kg)
